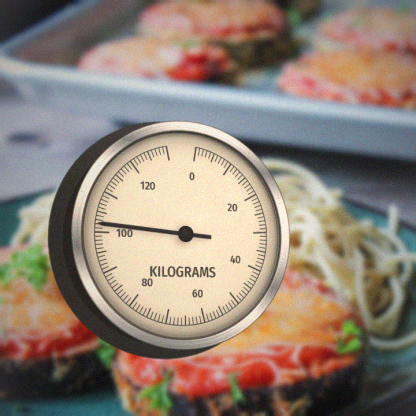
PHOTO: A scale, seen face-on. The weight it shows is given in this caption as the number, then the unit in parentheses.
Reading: 102 (kg)
